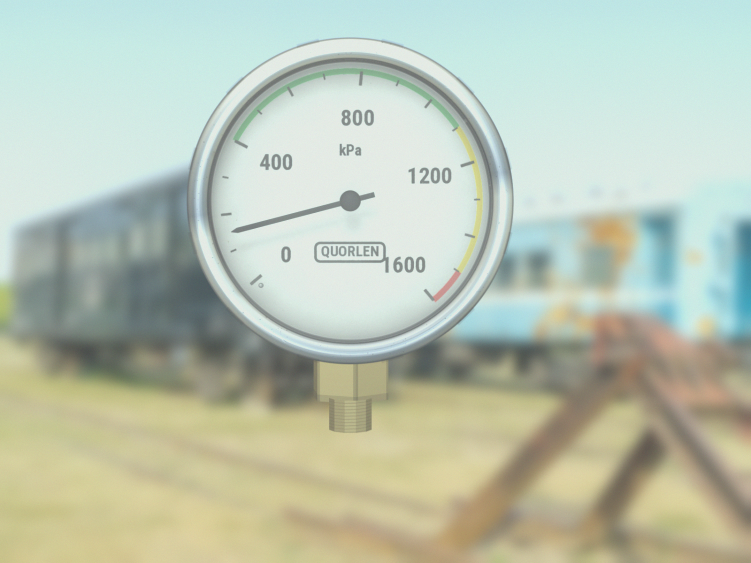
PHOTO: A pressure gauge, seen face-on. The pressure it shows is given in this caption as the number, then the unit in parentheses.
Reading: 150 (kPa)
